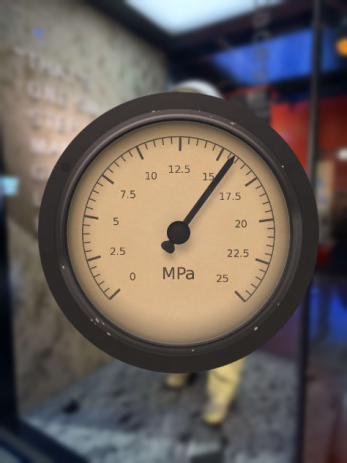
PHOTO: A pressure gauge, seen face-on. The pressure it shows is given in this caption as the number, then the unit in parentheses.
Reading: 15.75 (MPa)
